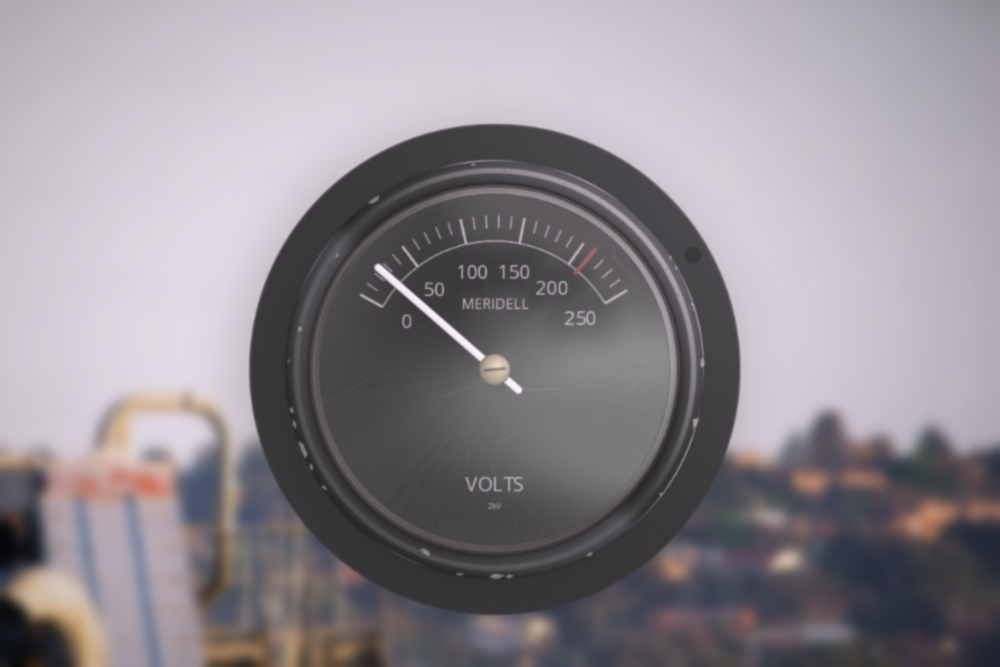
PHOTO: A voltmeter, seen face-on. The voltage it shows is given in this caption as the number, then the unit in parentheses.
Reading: 25 (V)
